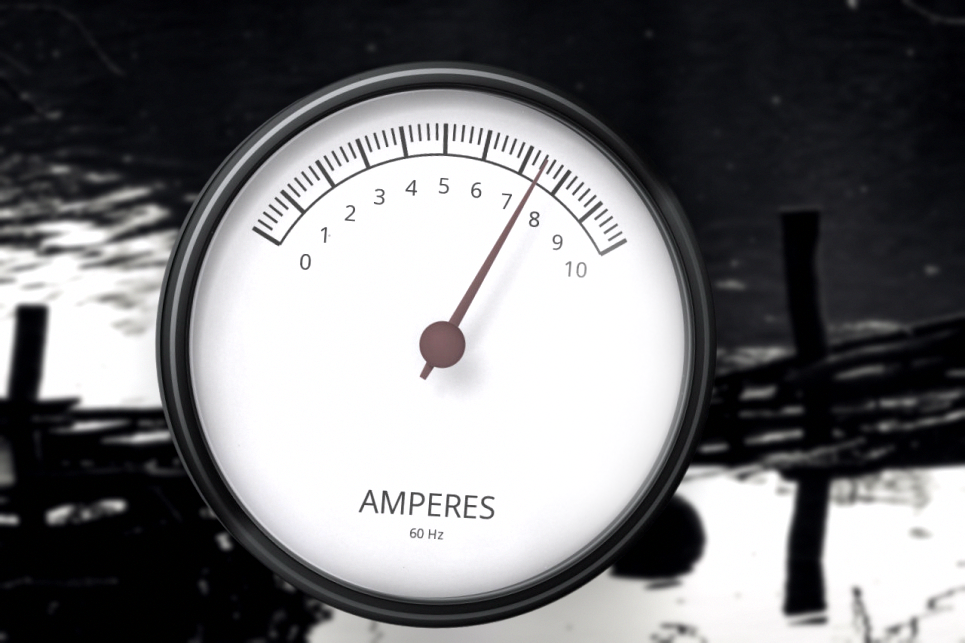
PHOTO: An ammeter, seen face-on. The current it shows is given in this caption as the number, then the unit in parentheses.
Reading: 7.4 (A)
